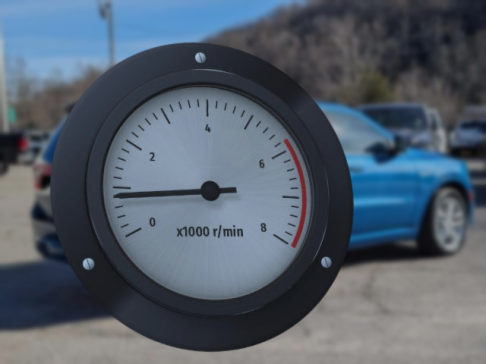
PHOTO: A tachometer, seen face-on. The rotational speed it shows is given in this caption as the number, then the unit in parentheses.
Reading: 800 (rpm)
